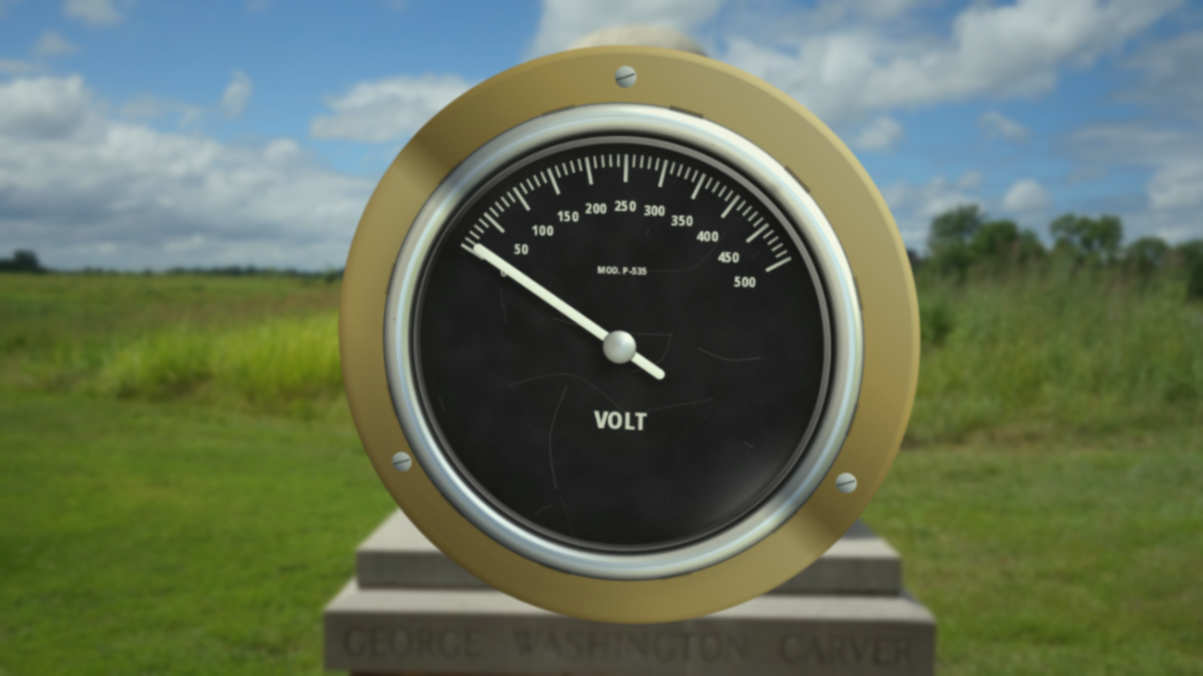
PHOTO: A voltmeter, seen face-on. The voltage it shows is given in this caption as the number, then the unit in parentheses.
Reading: 10 (V)
